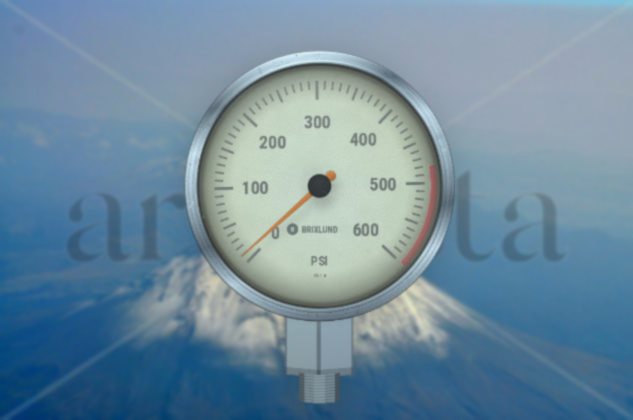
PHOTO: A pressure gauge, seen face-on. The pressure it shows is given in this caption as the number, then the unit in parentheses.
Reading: 10 (psi)
